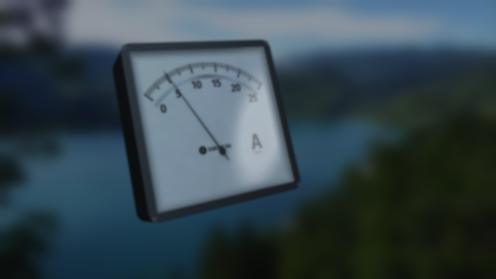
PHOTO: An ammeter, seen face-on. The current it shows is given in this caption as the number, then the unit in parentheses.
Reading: 5 (A)
